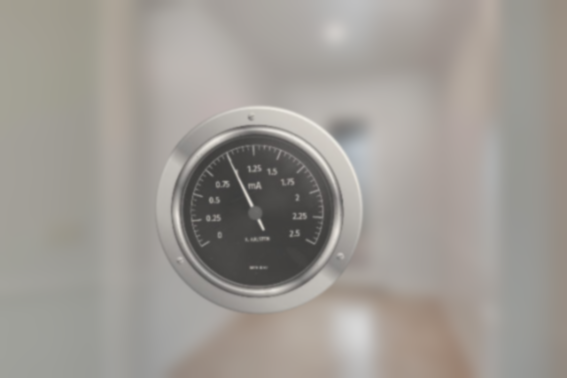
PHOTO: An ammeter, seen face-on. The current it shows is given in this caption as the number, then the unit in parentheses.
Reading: 1 (mA)
